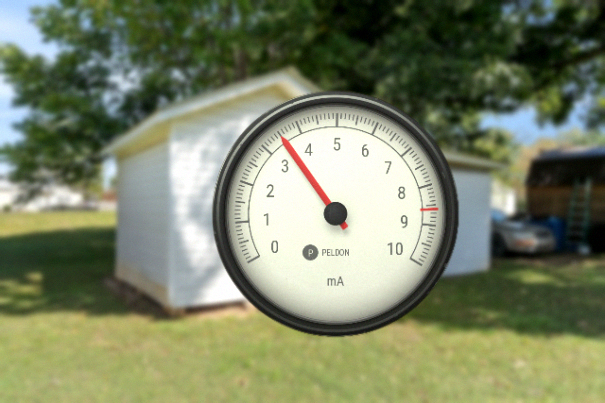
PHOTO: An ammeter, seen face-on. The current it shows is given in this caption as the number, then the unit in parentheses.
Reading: 3.5 (mA)
